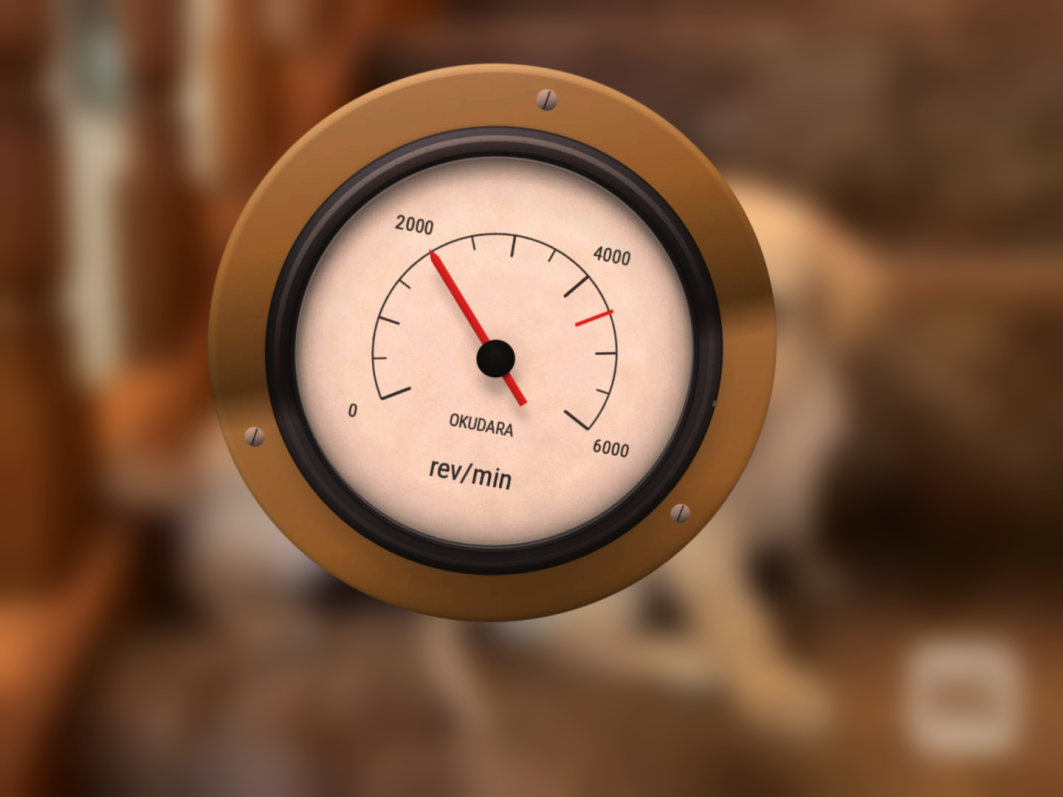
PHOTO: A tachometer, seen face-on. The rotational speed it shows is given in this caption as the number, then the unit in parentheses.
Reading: 2000 (rpm)
